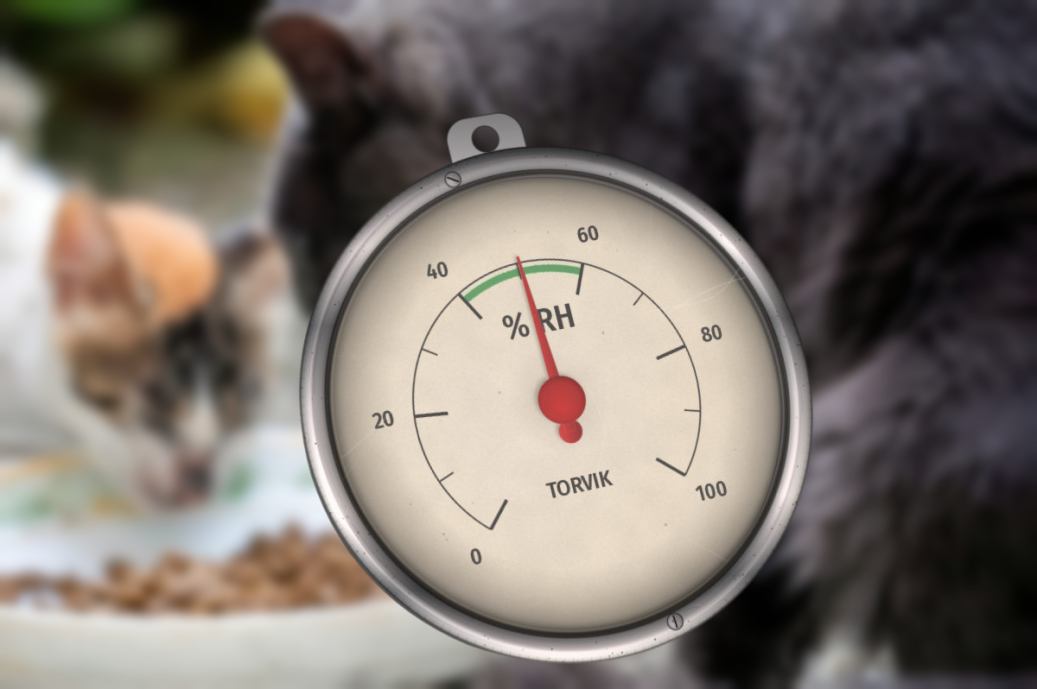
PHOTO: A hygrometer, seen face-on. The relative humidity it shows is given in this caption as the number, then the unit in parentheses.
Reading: 50 (%)
